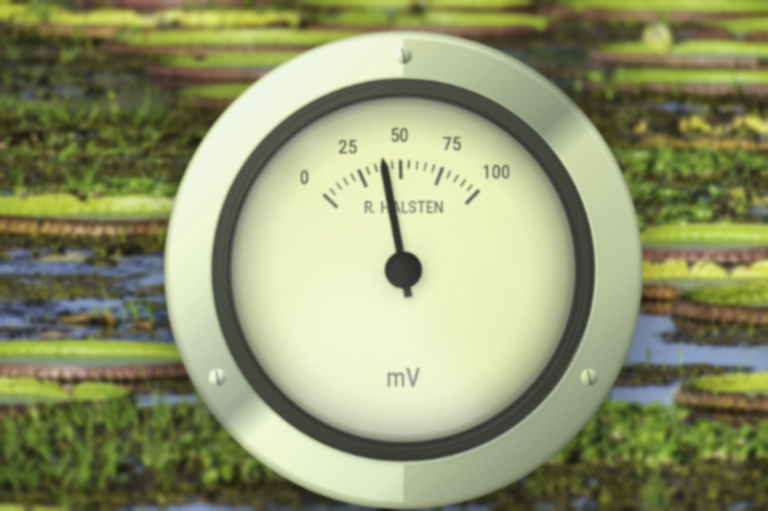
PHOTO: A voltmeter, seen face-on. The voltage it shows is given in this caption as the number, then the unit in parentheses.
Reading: 40 (mV)
